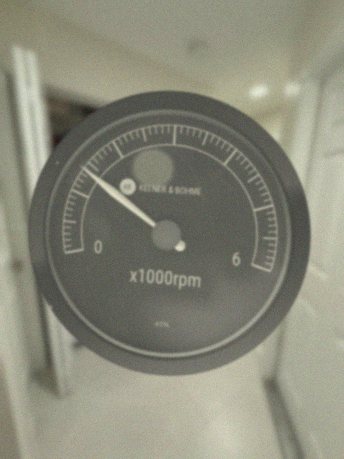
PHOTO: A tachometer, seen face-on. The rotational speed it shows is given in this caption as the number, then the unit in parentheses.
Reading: 1400 (rpm)
